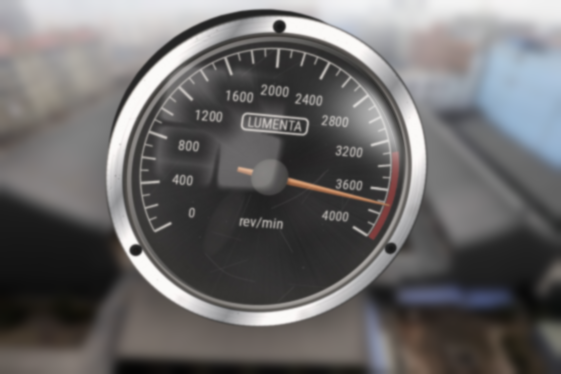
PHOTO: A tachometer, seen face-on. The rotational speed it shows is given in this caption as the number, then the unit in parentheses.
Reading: 3700 (rpm)
